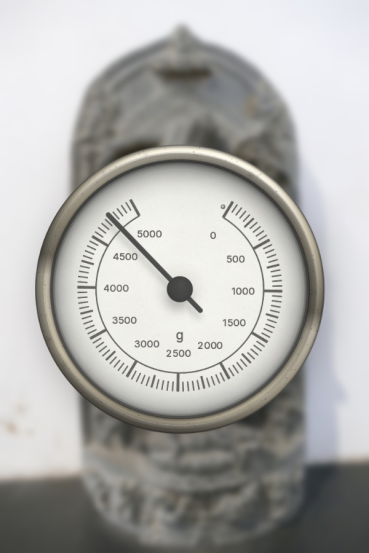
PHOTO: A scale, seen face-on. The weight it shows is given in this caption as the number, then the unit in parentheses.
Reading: 4750 (g)
